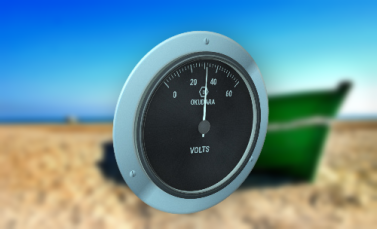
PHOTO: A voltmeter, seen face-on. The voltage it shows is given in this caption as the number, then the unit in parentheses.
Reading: 30 (V)
